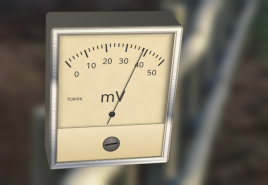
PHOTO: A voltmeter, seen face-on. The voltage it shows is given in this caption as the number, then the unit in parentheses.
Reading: 38 (mV)
